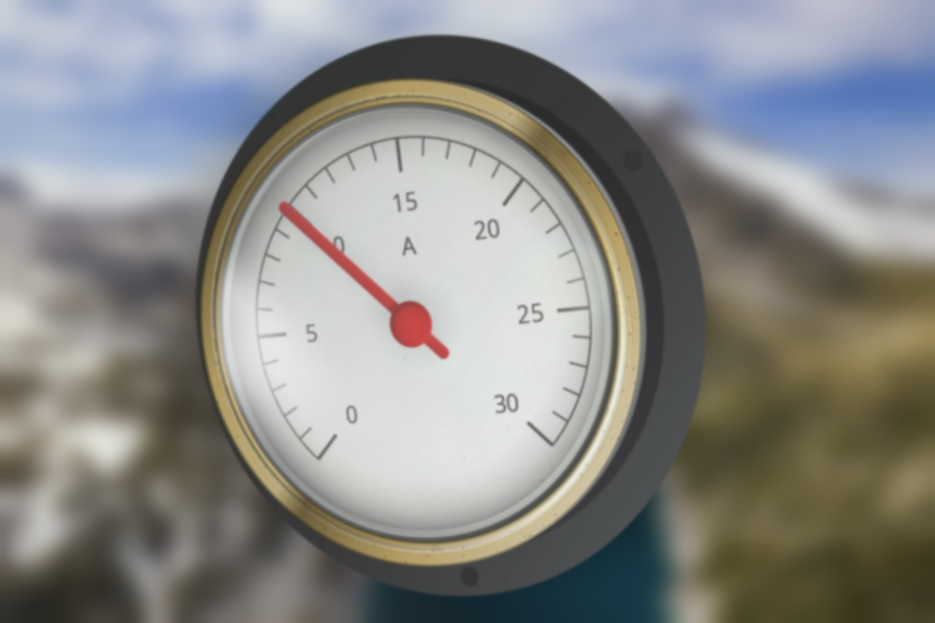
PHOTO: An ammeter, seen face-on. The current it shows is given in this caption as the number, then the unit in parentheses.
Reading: 10 (A)
